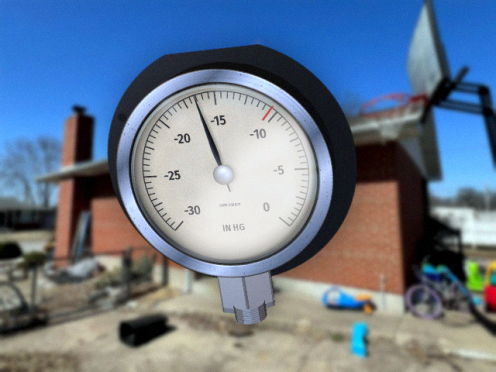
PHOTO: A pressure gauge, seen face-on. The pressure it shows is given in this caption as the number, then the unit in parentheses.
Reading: -16.5 (inHg)
